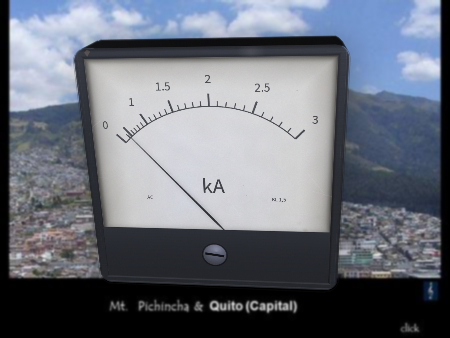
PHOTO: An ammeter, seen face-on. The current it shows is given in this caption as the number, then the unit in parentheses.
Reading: 0.5 (kA)
